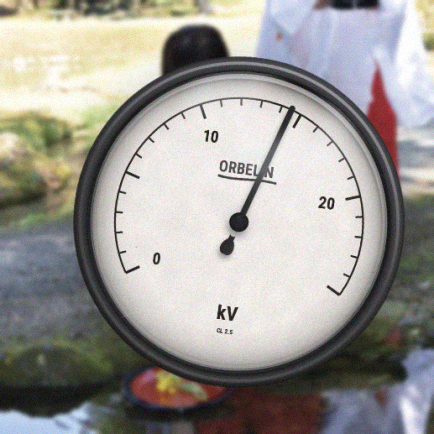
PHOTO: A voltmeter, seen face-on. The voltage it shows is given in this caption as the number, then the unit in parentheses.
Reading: 14.5 (kV)
